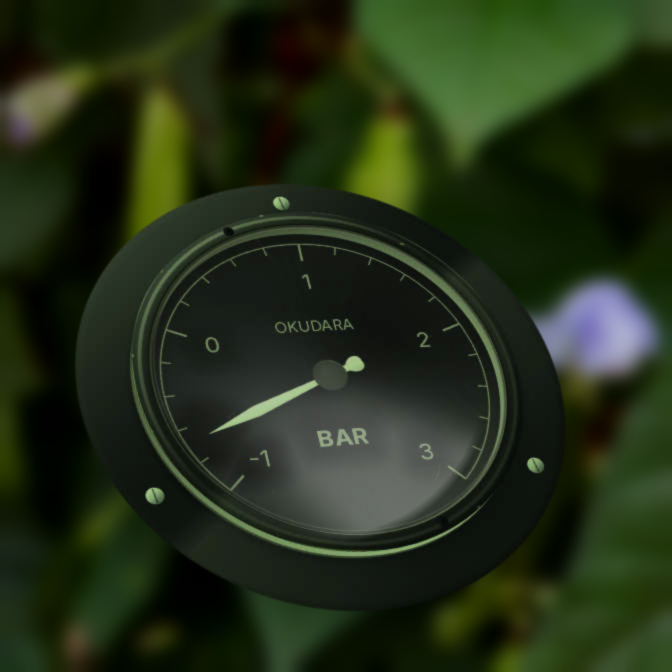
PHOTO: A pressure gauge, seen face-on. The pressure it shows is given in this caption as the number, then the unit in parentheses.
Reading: -0.7 (bar)
